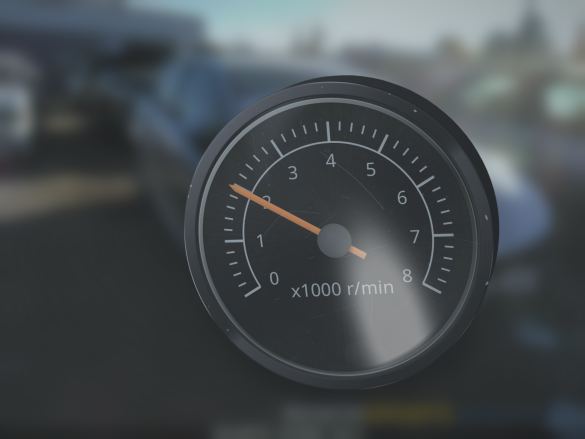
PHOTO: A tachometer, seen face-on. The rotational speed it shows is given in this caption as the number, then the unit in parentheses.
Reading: 2000 (rpm)
